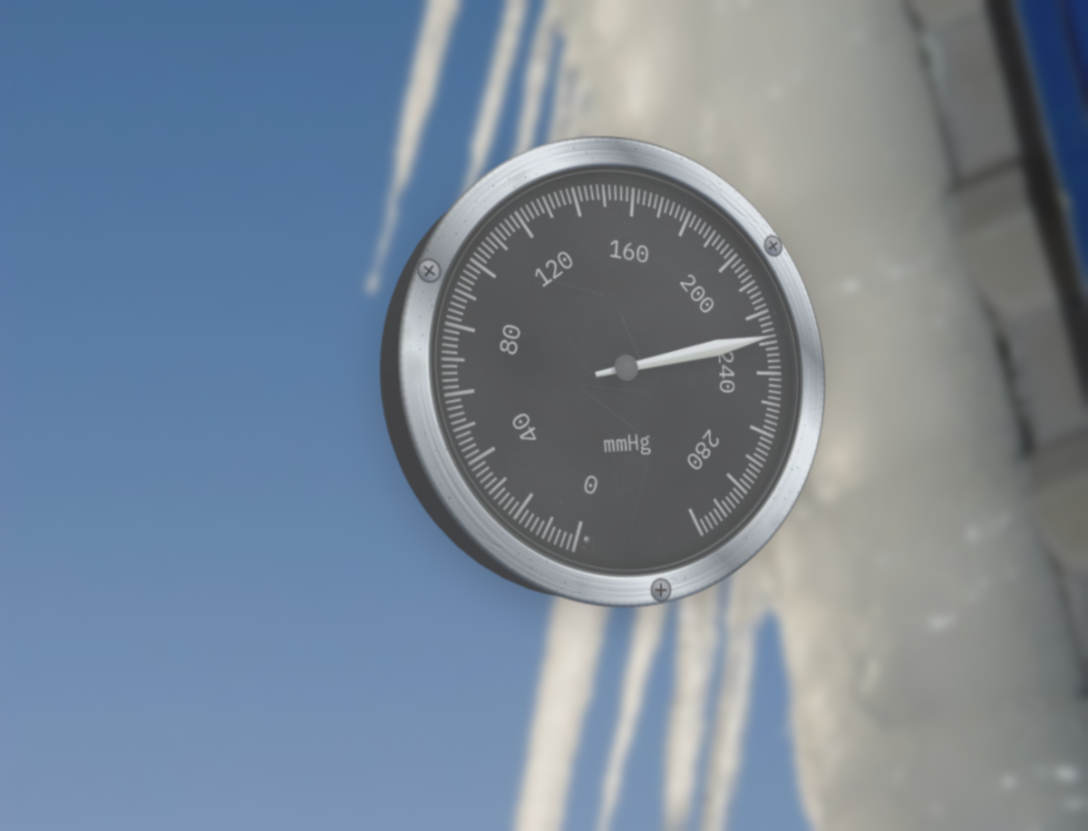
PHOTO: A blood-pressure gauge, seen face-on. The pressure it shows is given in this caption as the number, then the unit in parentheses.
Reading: 228 (mmHg)
